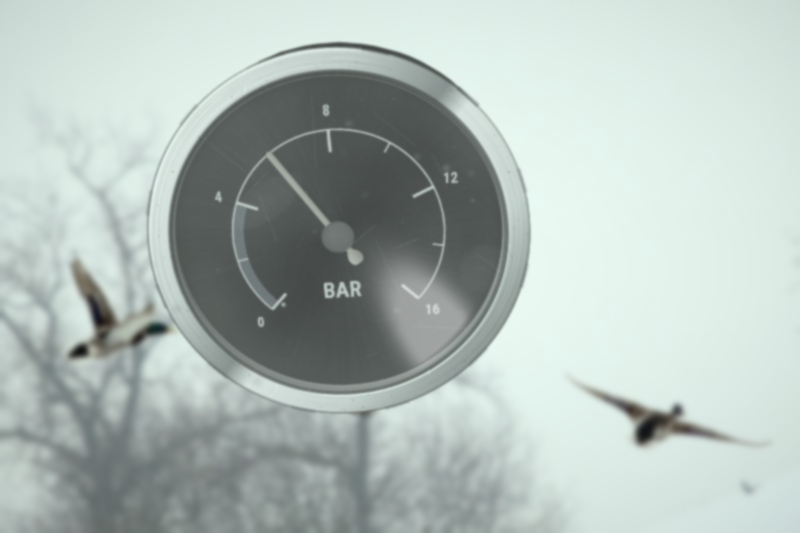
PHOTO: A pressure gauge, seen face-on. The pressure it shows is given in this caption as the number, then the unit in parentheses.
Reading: 6 (bar)
